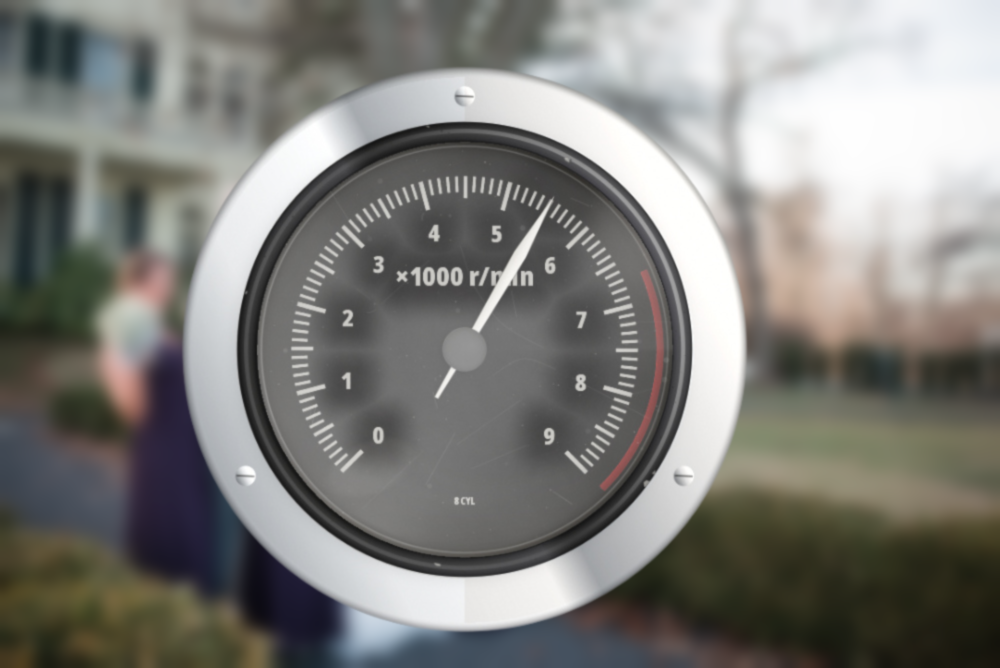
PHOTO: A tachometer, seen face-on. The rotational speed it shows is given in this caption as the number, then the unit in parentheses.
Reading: 5500 (rpm)
